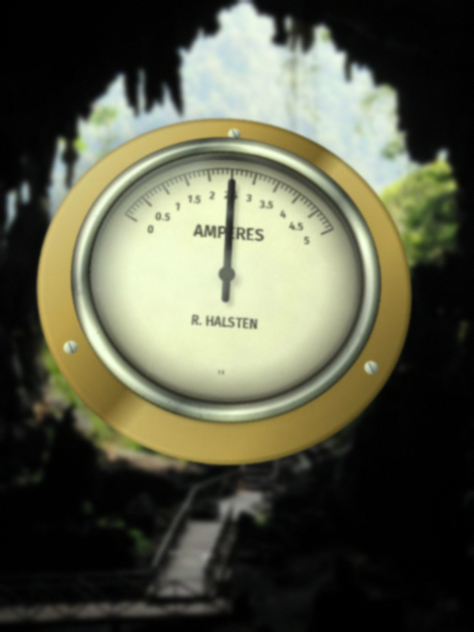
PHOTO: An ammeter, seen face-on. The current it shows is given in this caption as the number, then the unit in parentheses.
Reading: 2.5 (A)
